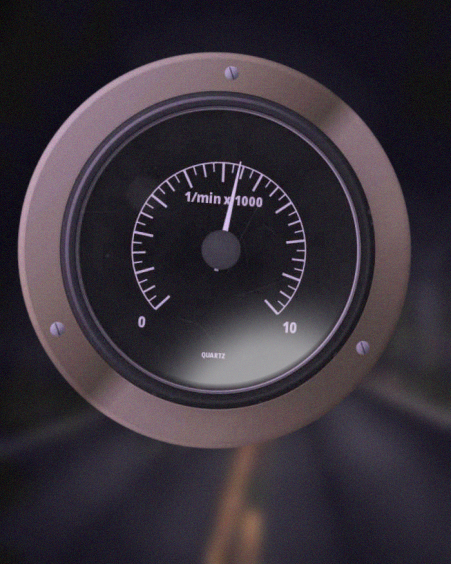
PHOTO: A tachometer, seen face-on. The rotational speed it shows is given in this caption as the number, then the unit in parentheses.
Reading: 5375 (rpm)
